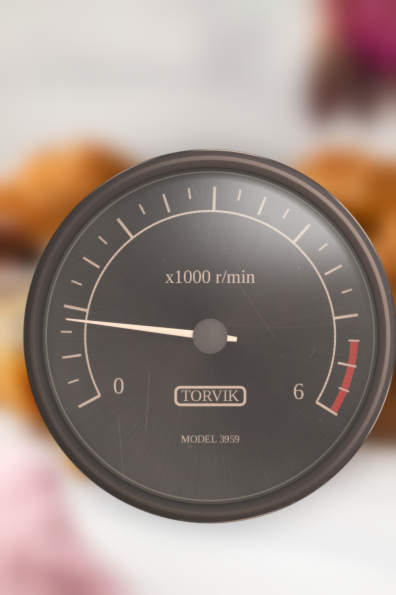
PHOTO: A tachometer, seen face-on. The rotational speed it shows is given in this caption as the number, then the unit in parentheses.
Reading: 875 (rpm)
